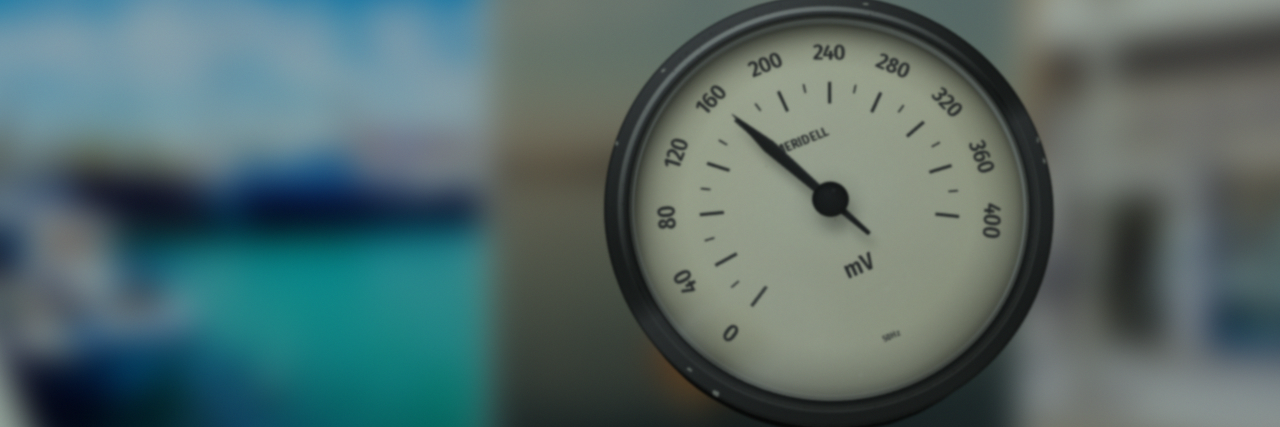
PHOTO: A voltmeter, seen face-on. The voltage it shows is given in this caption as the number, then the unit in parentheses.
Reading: 160 (mV)
